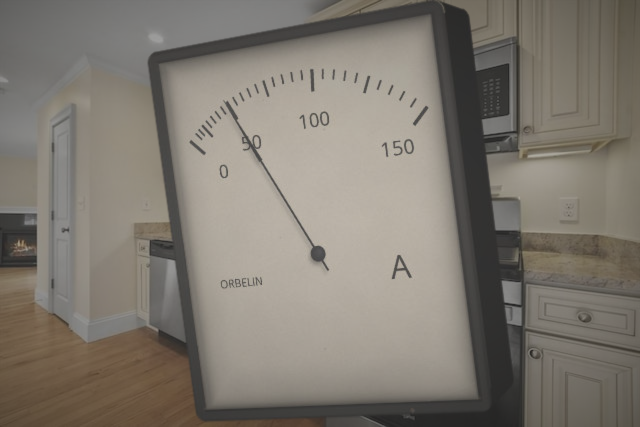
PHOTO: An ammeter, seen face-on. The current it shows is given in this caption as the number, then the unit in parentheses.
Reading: 50 (A)
